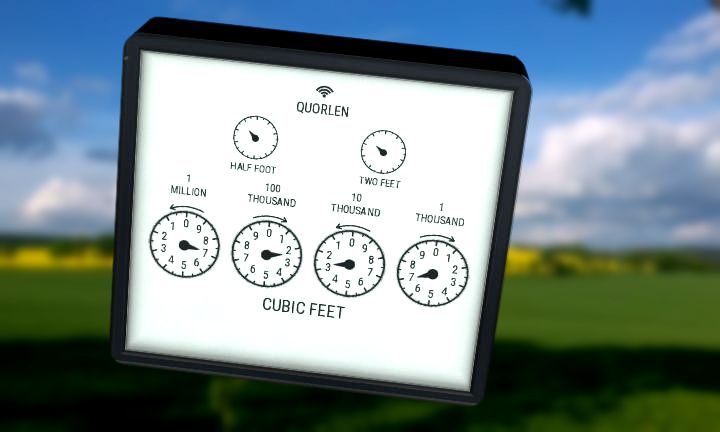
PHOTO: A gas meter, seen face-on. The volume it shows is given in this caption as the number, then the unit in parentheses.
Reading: 722700 (ft³)
